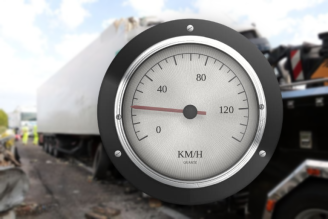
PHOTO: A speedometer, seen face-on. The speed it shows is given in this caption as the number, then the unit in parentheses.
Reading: 20 (km/h)
